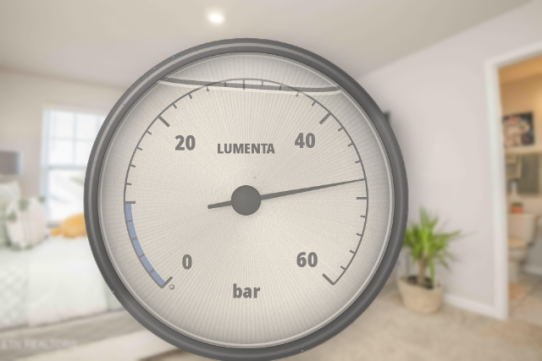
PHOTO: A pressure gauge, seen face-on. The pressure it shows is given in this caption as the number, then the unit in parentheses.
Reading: 48 (bar)
